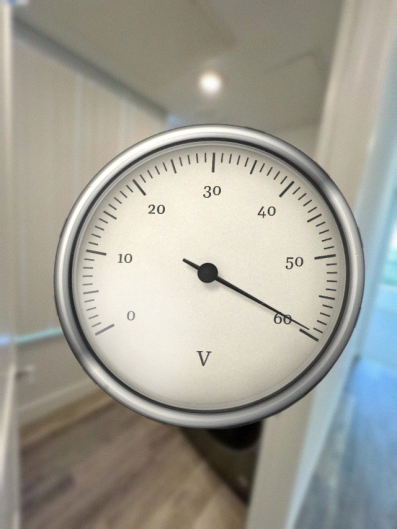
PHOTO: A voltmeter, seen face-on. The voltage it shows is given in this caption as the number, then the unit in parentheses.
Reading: 59.5 (V)
